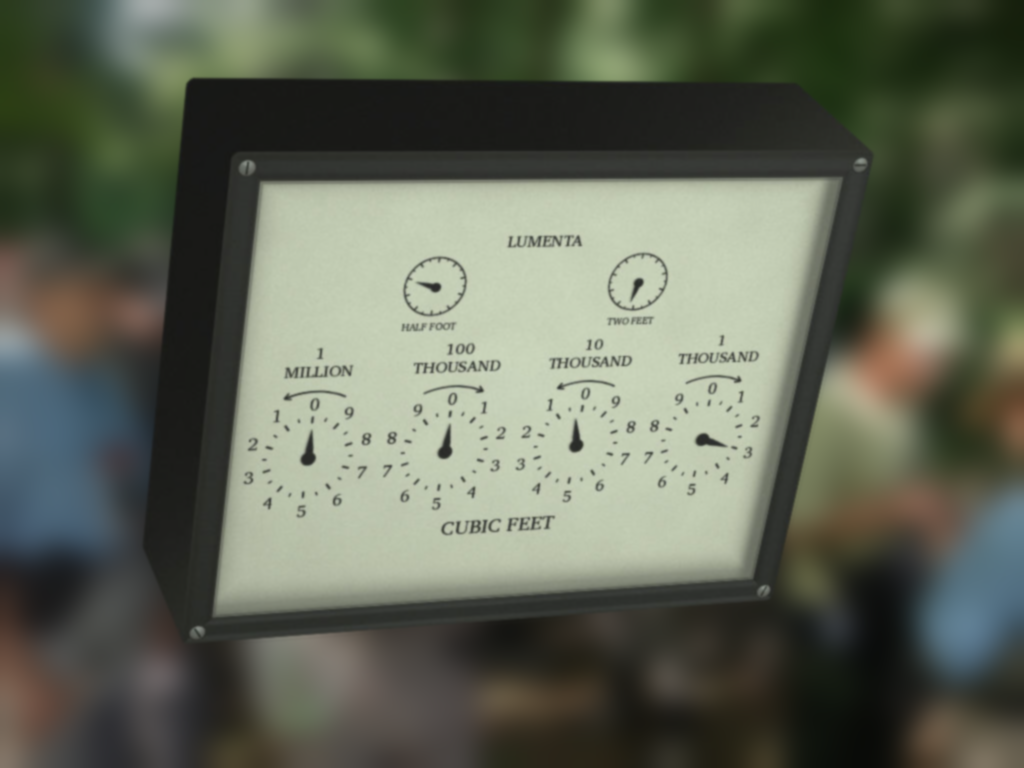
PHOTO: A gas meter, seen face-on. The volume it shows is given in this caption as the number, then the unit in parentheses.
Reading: 300 (ft³)
